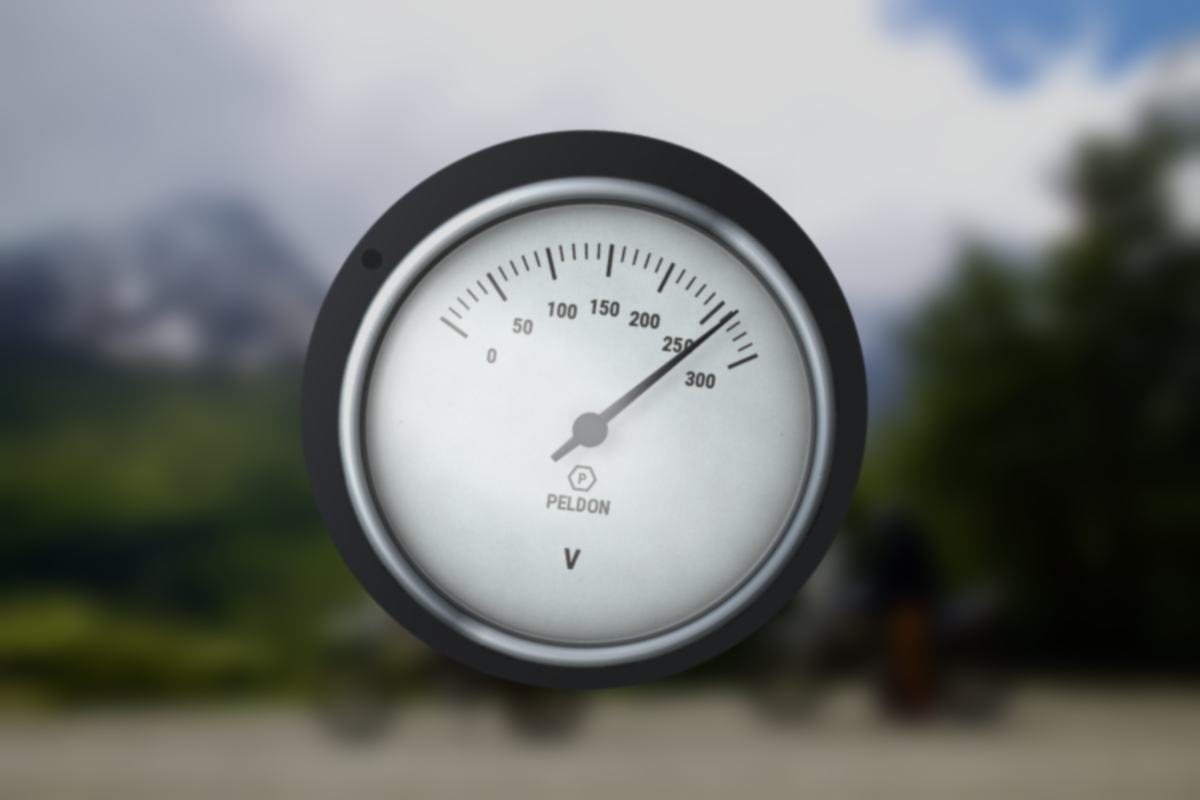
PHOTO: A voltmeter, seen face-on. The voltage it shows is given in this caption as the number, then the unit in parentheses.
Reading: 260 (V)
